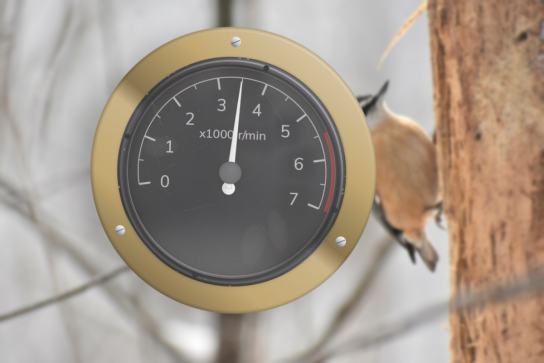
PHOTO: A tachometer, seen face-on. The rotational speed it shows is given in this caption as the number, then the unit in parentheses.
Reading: 3500 (rpm)
